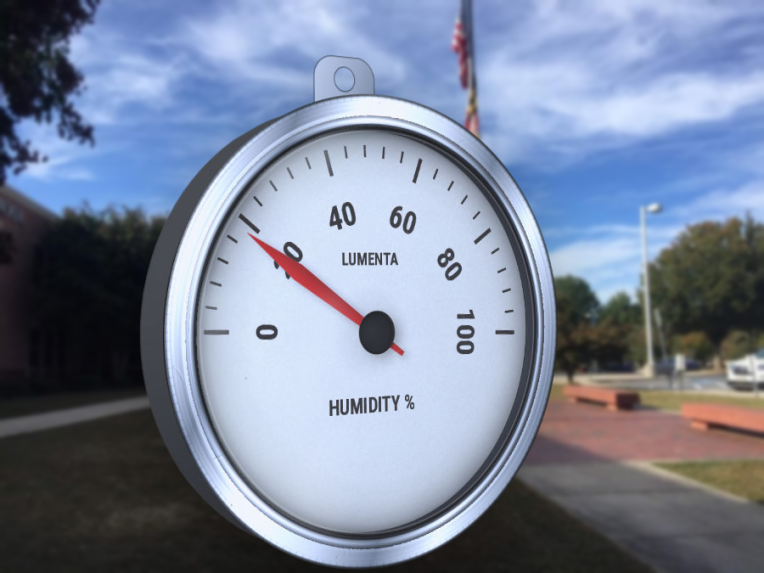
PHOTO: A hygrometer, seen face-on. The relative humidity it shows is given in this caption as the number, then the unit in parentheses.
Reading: 18 (%)
